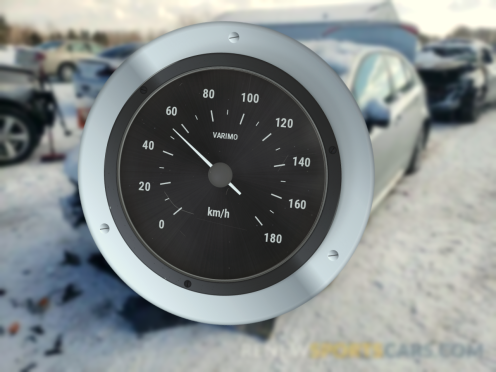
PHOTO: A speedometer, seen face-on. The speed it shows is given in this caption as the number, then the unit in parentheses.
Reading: 55 (km/h)
